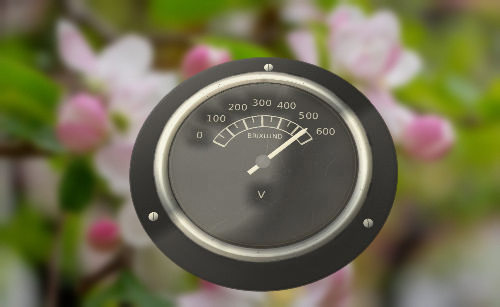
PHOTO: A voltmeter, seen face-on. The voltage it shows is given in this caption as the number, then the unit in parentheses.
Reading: 550 (V)
